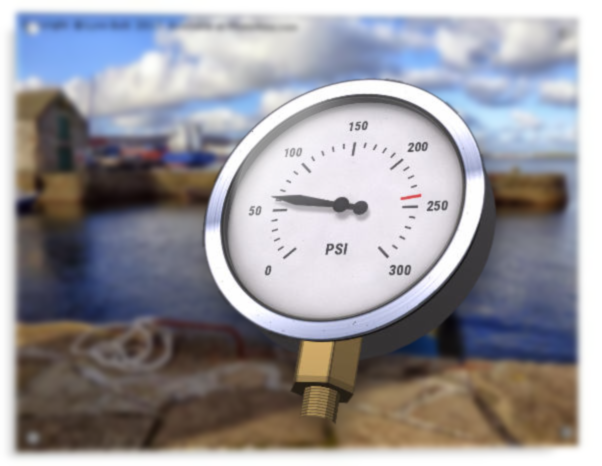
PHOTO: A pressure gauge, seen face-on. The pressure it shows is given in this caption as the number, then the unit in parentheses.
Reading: 60 (psi)
